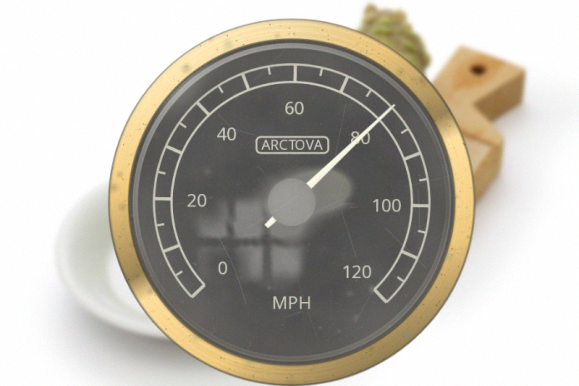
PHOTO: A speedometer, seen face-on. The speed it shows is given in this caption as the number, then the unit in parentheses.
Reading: 80 (mph)
